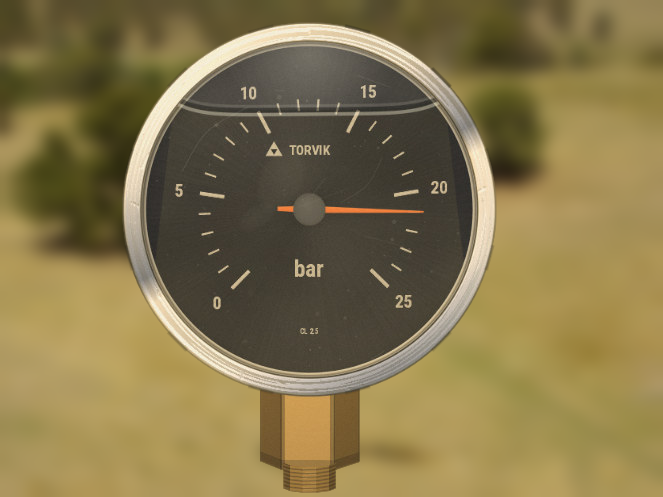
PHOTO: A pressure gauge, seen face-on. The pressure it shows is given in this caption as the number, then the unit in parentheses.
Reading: 21 (bar)
